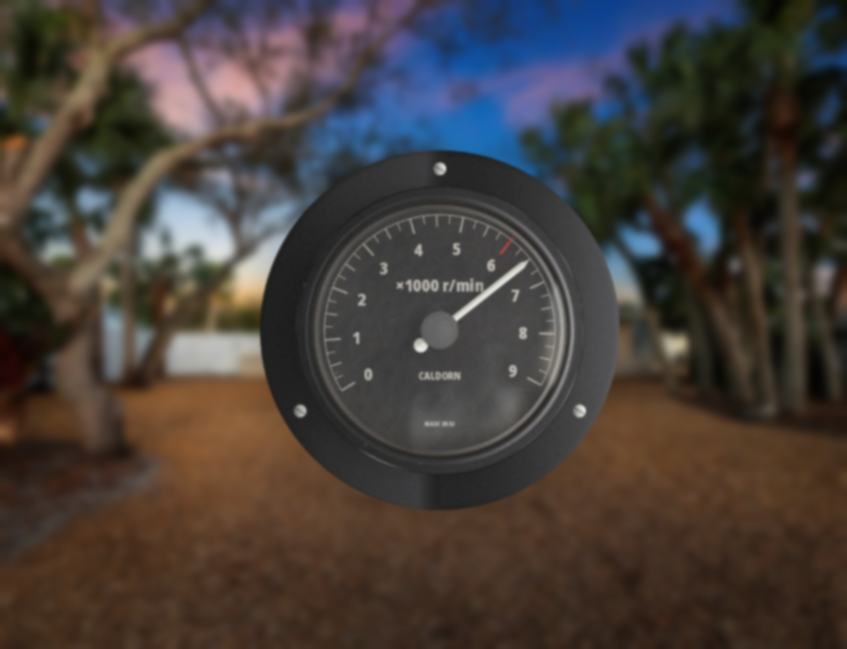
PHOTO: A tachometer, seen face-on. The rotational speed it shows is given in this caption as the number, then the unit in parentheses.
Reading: 6500 (rpm)
